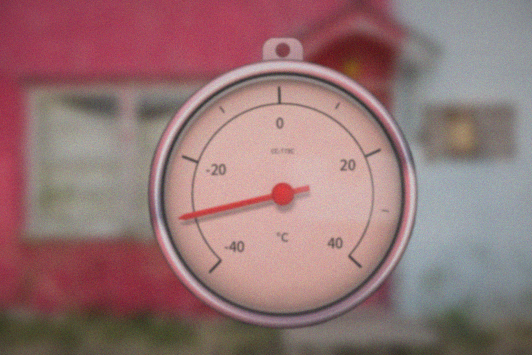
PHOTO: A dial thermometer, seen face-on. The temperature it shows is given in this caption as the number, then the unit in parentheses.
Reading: -30 (°C)
